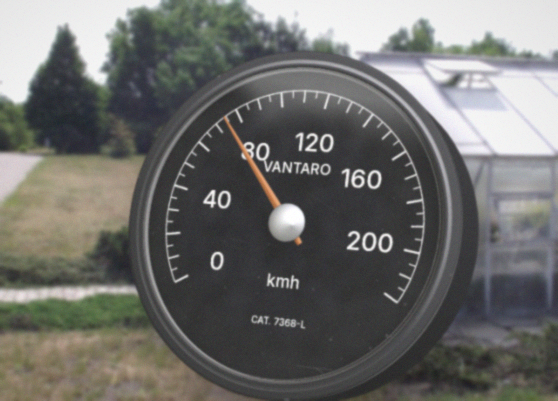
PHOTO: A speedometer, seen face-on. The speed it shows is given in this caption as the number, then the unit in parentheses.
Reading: 75 (km/h)
